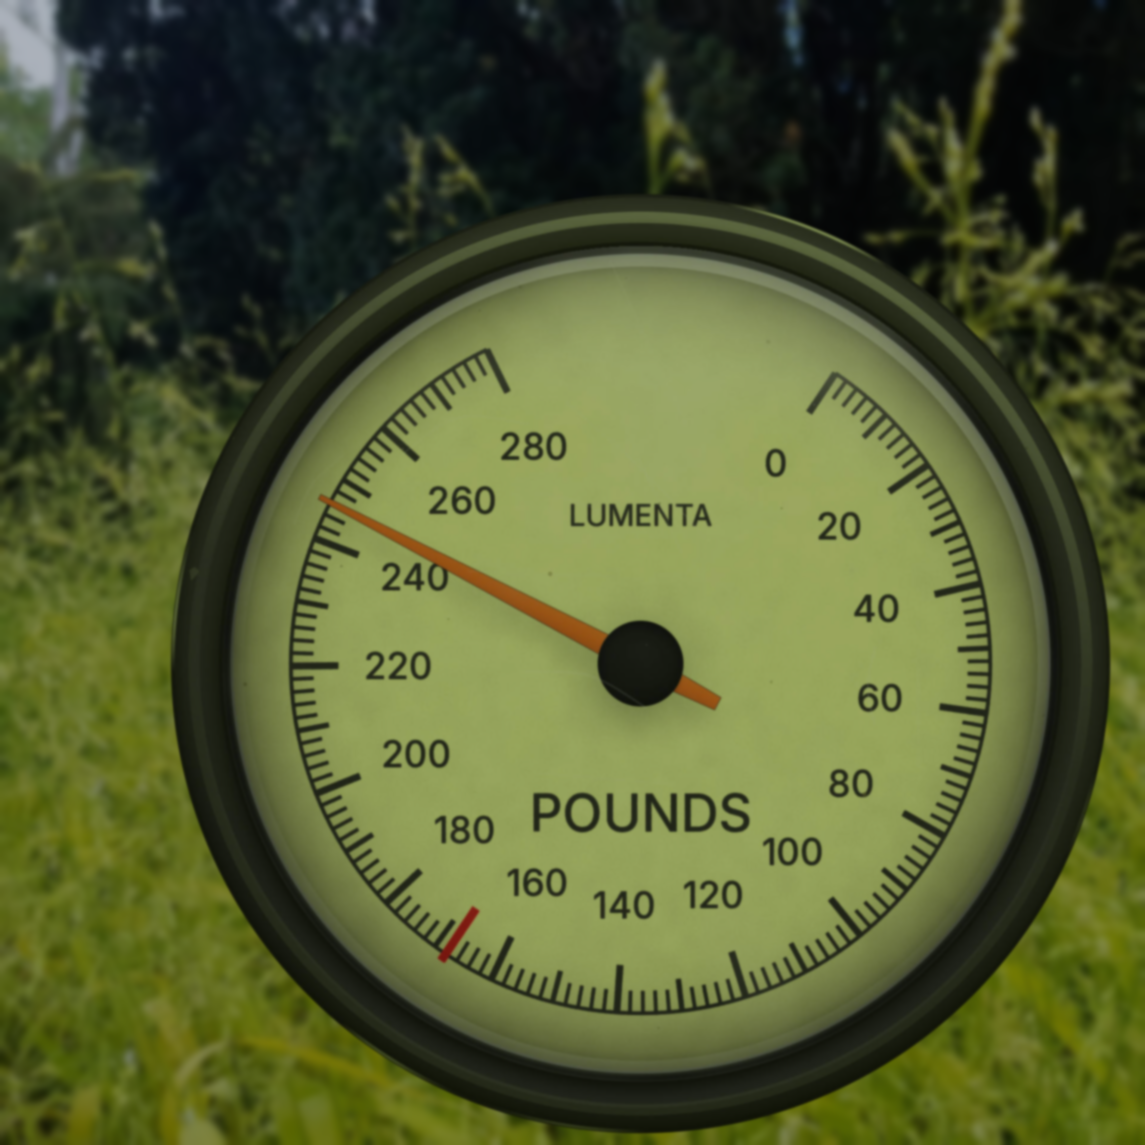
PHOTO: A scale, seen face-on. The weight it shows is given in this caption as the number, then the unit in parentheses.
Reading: 246 (lb)
